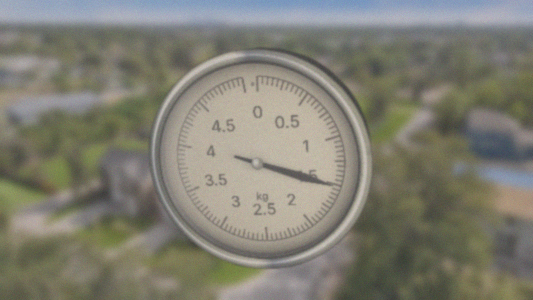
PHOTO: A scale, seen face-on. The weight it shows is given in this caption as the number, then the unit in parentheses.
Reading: 1.5 (kg)
